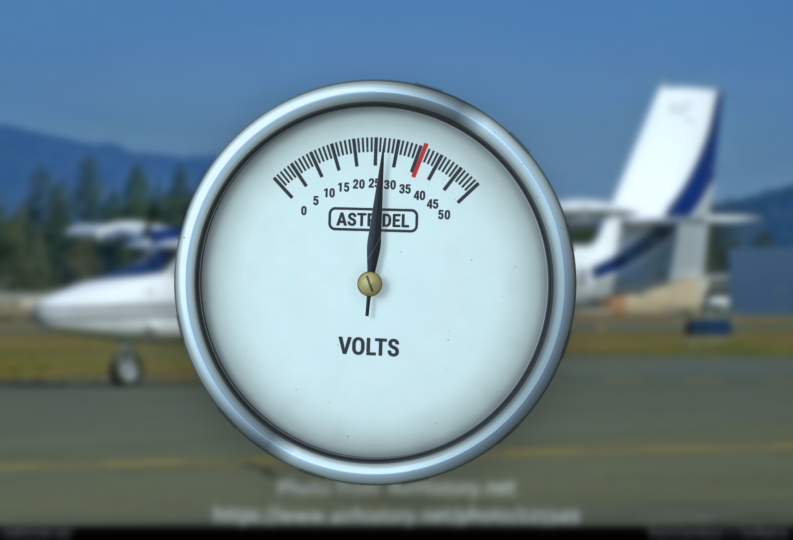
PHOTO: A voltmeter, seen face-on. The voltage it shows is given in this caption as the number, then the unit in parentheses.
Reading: 27 (V)
